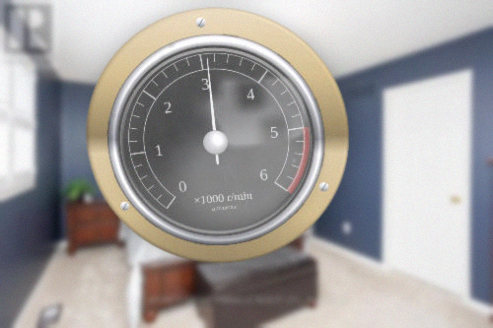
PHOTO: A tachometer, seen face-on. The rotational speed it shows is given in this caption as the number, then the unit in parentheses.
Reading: 3100 (rpm)
